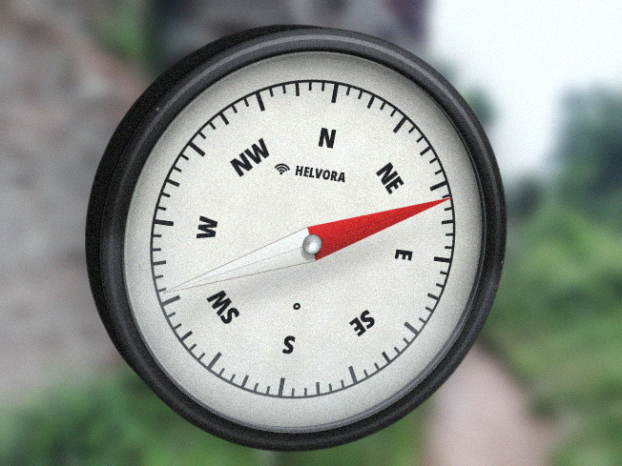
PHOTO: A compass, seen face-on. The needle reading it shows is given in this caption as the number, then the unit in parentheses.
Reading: 65 (°)
